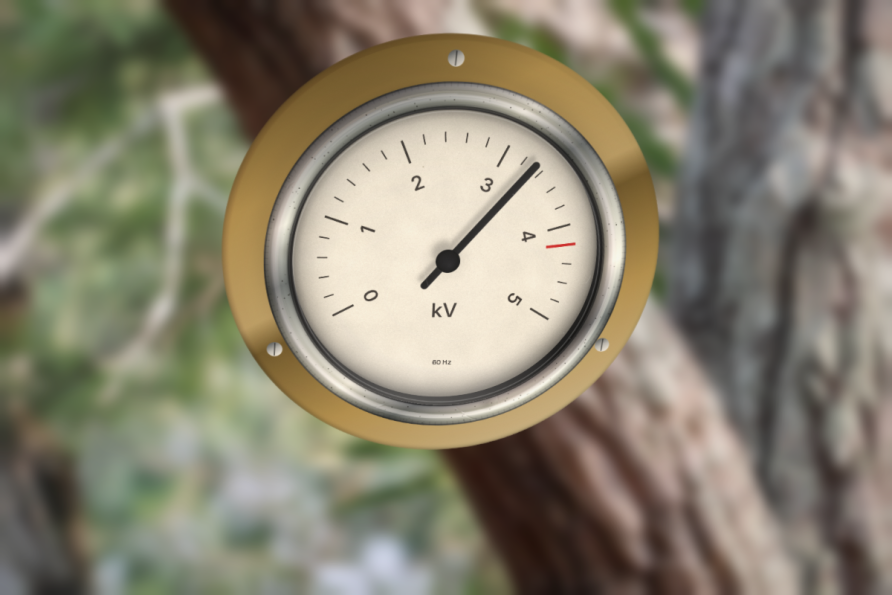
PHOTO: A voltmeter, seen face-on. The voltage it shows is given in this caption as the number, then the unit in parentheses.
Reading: 3.3 (kV)
